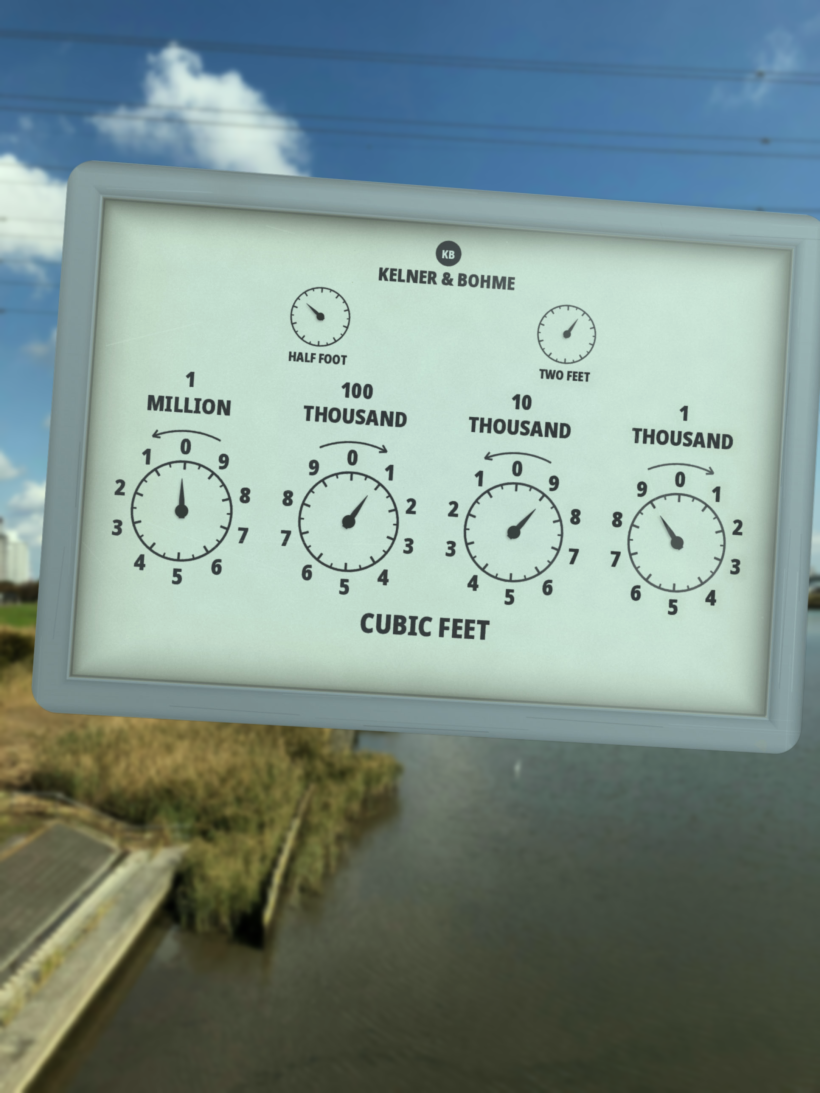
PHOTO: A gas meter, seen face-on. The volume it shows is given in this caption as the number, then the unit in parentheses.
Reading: 8900 (ft³)
